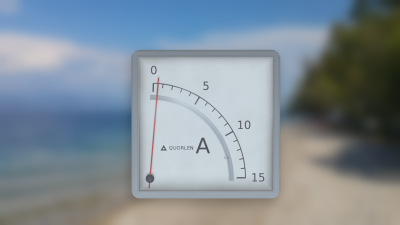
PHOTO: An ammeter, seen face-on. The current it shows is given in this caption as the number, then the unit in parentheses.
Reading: 0.5 (A)
